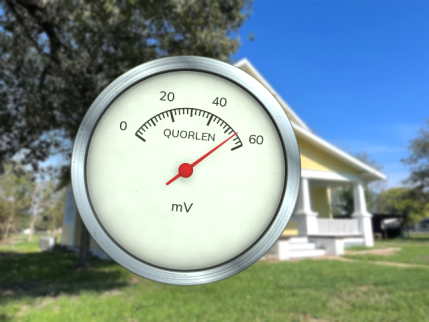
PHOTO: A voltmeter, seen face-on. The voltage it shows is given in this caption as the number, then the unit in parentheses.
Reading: 54 (mV)
